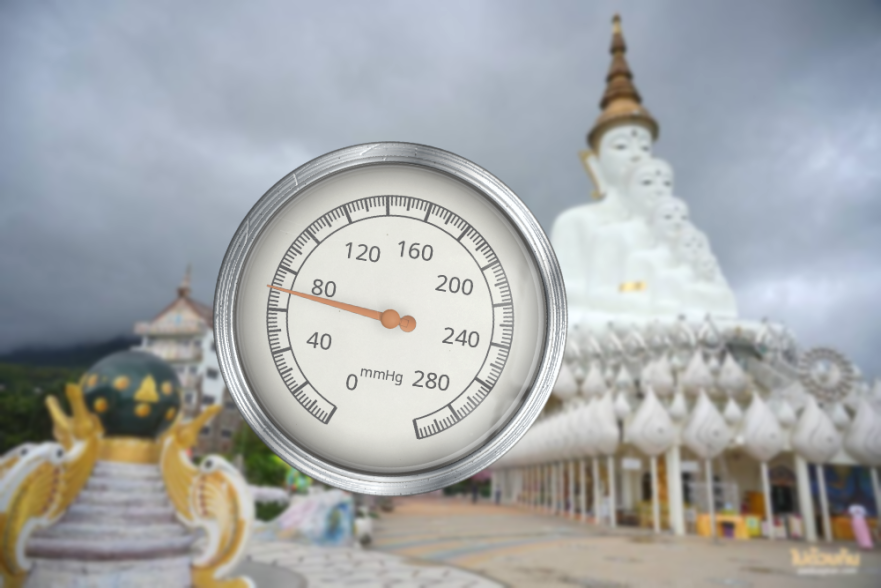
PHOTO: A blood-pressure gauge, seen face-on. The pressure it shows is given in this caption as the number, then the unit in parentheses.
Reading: 70 (mmHg)
